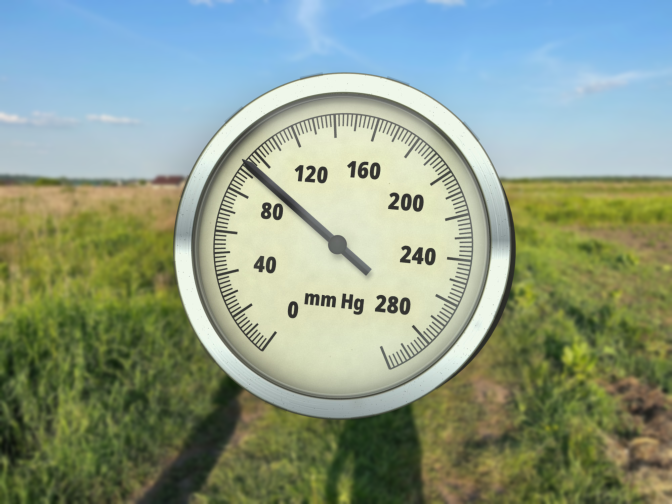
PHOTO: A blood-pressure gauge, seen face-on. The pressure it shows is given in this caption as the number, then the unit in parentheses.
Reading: 94 (mmHg)
